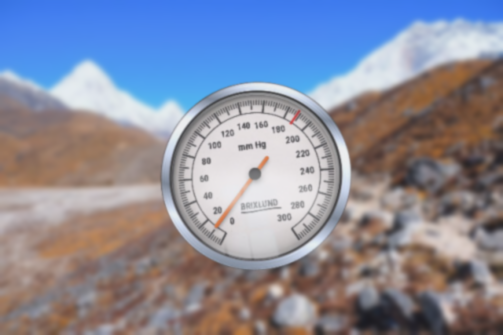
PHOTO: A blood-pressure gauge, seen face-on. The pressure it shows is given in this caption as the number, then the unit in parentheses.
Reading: 10 (mmHg)
